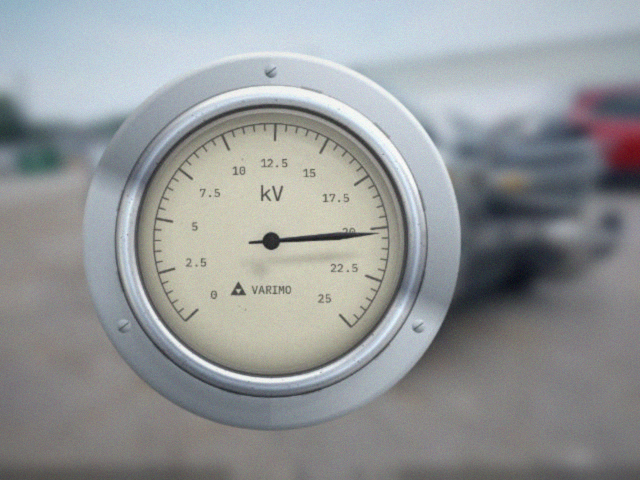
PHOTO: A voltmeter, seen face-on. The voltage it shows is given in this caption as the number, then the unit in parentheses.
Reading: 20.25 (kV)
